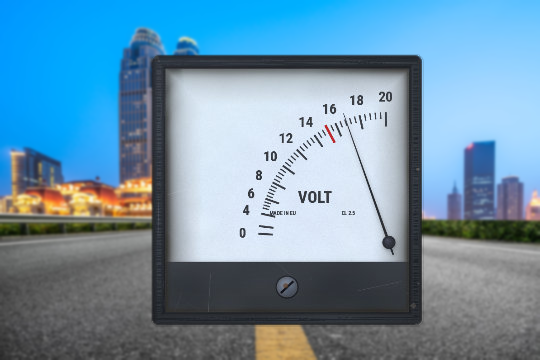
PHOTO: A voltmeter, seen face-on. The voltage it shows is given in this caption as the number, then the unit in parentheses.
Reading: 16.8 (V)
